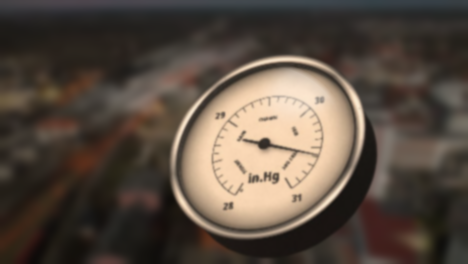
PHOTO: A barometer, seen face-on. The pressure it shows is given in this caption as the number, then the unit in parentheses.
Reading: 30.6 (inHg)
